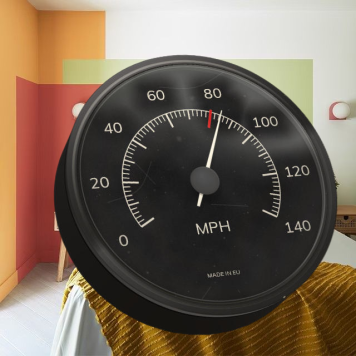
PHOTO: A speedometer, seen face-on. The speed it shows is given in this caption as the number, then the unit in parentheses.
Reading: 84 (mph)
